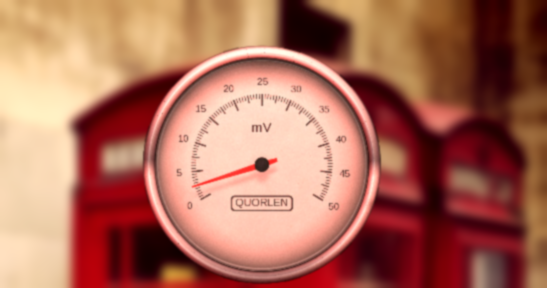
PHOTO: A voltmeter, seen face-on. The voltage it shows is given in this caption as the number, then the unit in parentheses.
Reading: 2.5 (mV)
